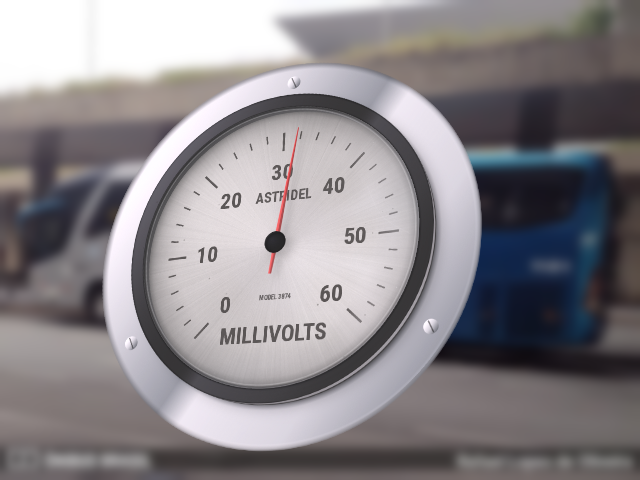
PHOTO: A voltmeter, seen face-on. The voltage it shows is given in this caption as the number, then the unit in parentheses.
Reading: 32 (mV)
